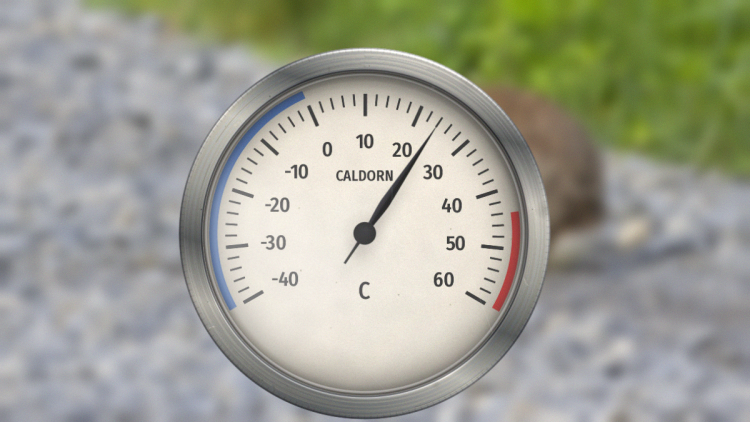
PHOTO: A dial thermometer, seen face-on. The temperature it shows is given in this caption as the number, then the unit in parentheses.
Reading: 24 (°C)
